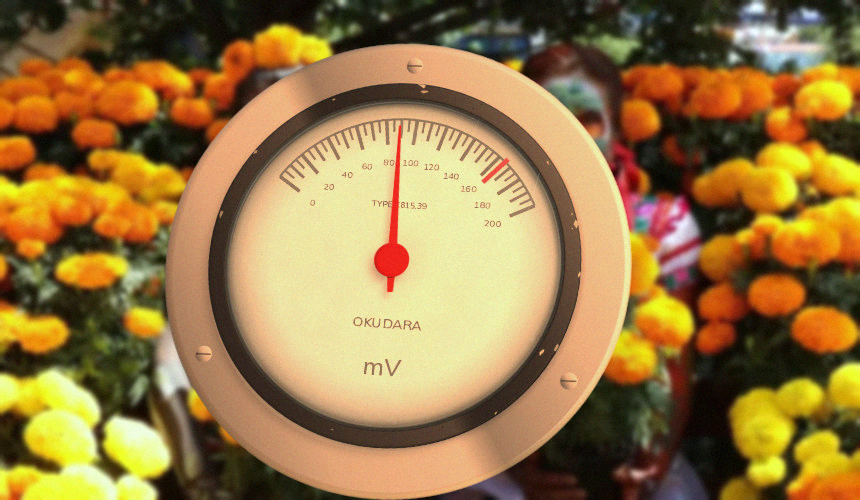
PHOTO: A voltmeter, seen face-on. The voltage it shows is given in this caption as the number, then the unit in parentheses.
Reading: 90 (mV)
